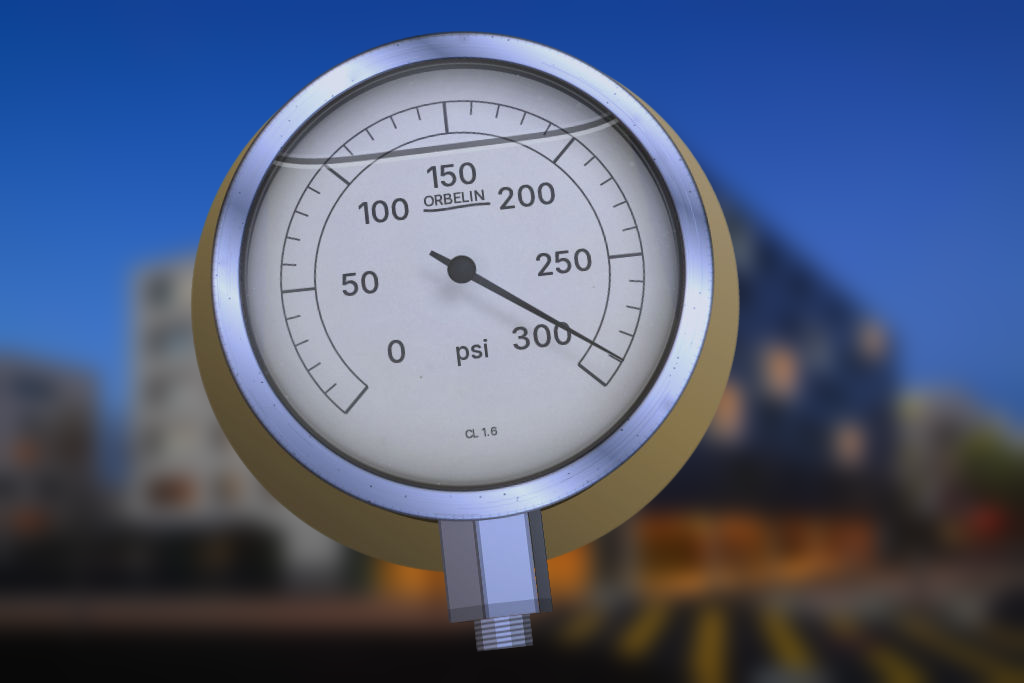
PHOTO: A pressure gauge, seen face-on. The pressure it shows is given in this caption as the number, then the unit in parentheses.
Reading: 290 (psi)
